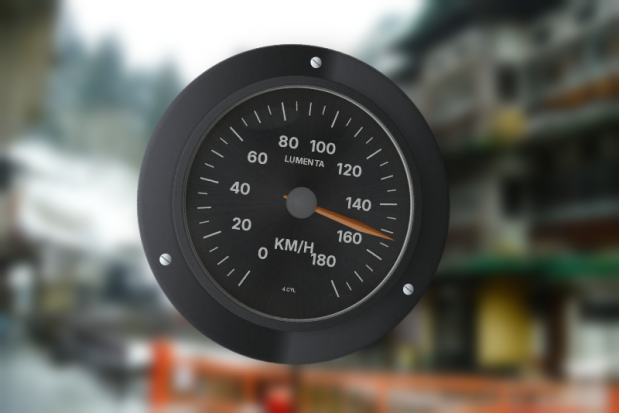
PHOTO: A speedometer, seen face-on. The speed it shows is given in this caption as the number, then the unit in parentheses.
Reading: 152.5 (km/h)
